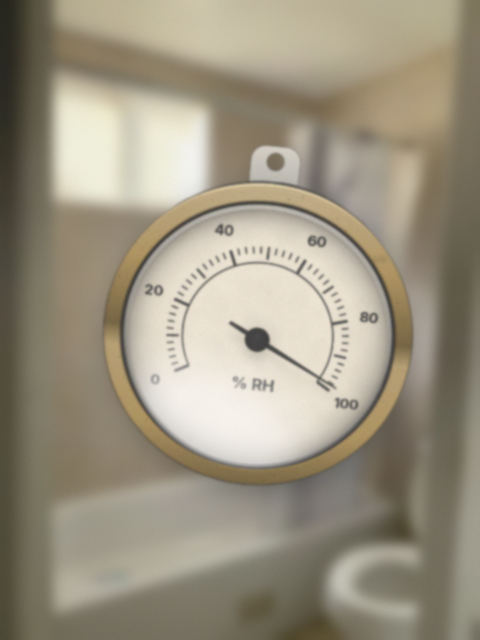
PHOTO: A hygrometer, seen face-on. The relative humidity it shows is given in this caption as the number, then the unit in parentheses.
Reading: 98 (%)
